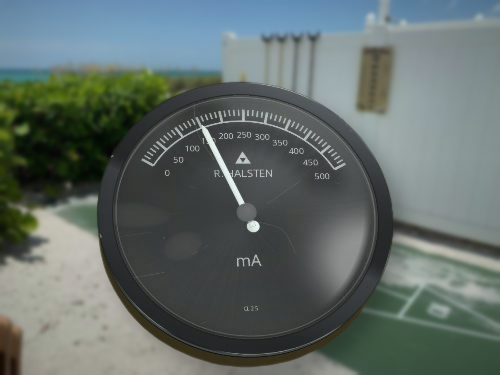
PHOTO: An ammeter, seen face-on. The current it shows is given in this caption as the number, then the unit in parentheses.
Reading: 150 (mA)
